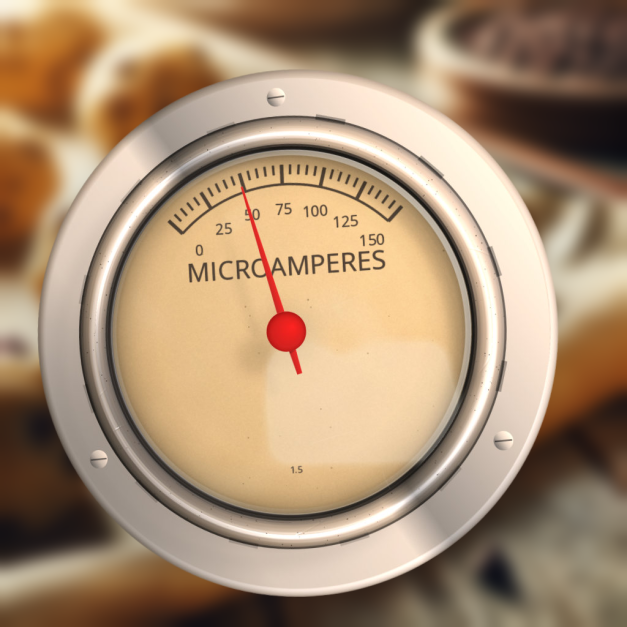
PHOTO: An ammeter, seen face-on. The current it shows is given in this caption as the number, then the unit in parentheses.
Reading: 50 (µA)
